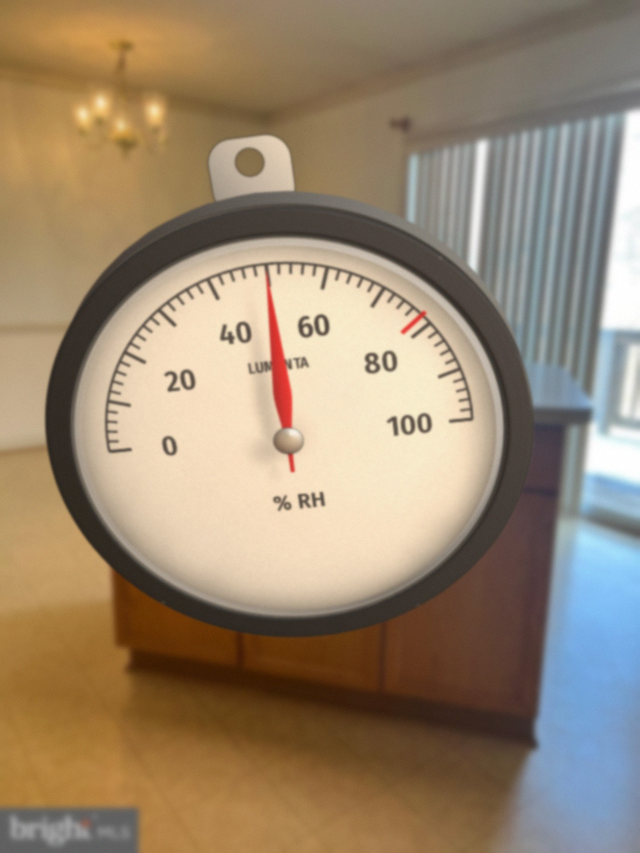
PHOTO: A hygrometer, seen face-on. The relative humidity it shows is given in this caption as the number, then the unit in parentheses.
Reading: 50 (%)
